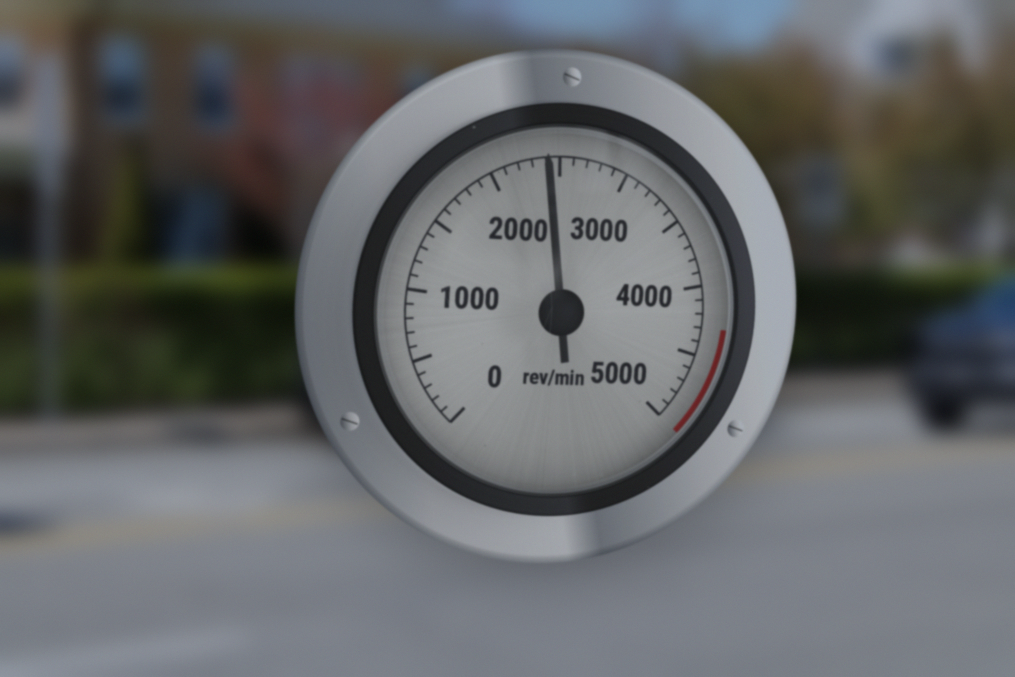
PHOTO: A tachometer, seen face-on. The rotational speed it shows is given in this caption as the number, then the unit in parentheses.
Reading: 2400 (rpm)
